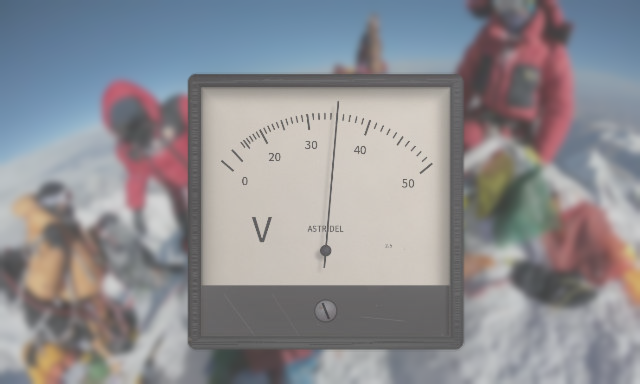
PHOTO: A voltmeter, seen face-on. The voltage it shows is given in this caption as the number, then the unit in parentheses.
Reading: 35 (V)
